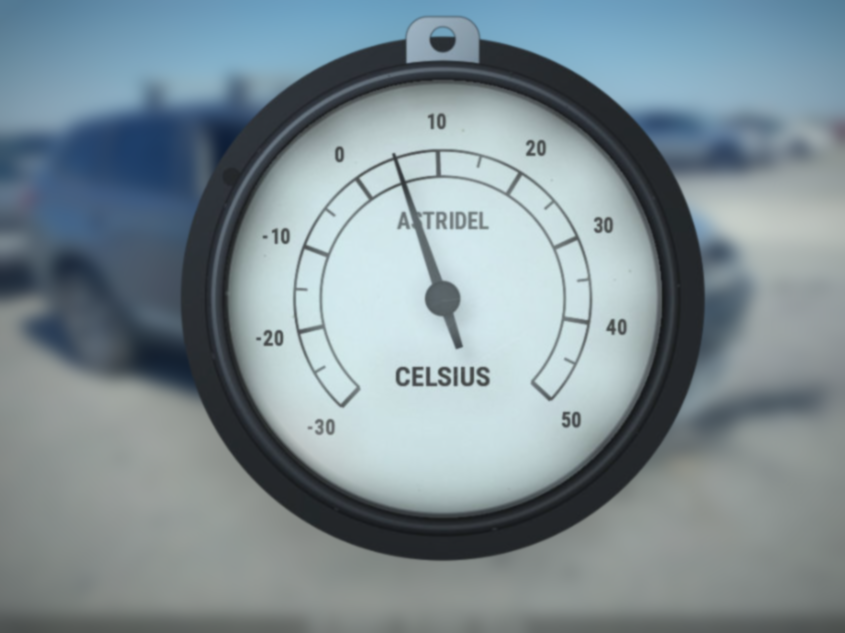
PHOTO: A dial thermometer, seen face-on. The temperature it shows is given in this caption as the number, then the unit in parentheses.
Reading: 5 (°C)
